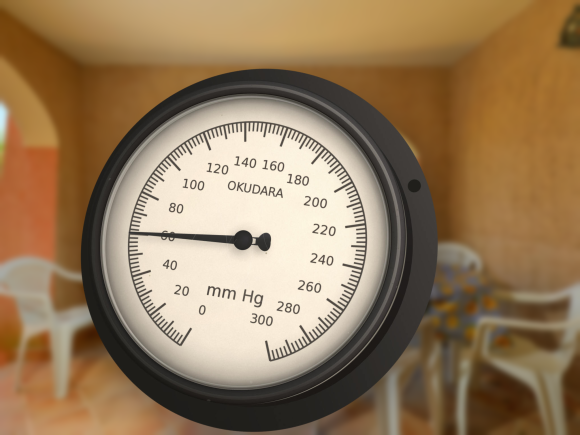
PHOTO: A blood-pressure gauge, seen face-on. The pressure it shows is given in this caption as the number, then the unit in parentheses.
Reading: 60 (mmHg)
